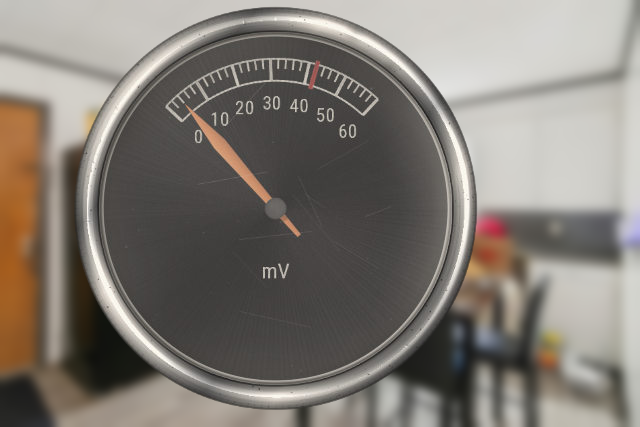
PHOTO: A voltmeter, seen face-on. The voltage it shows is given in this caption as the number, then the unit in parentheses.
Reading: 4 (mV)
